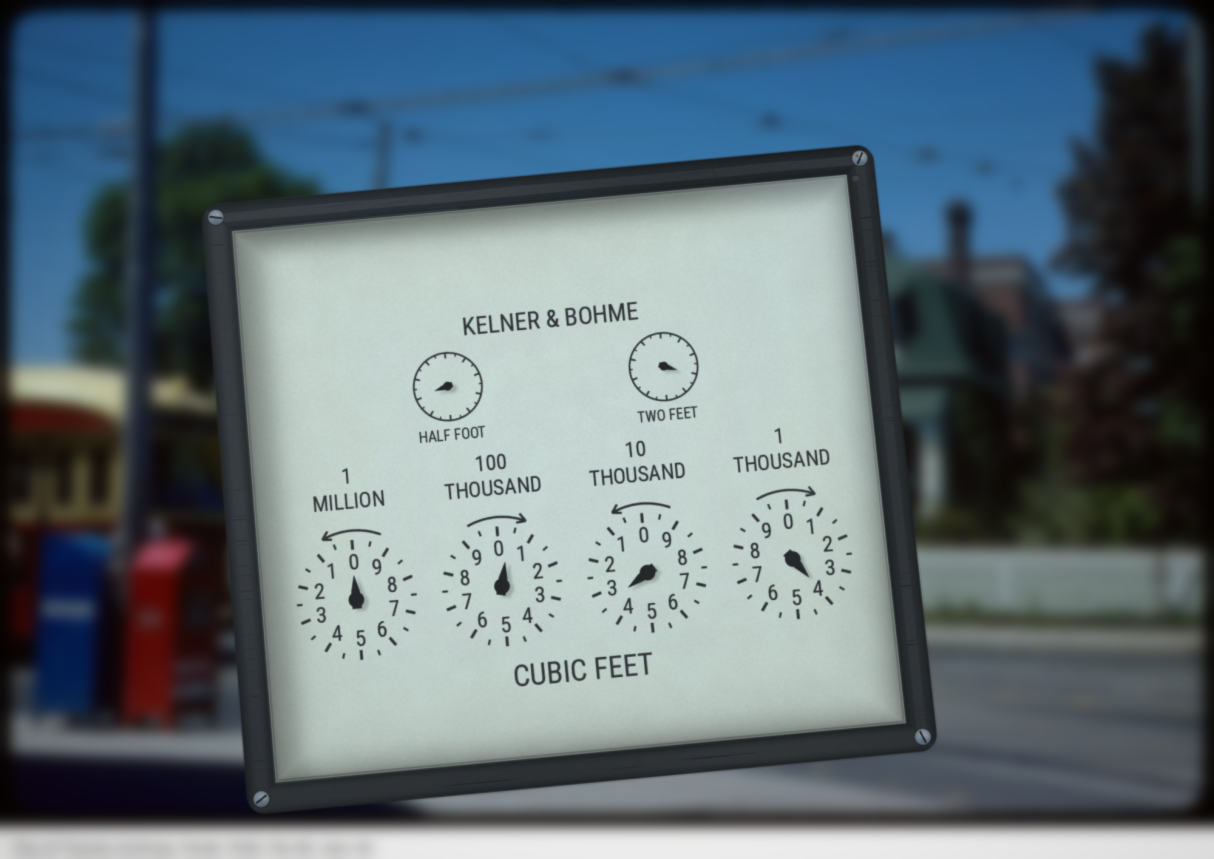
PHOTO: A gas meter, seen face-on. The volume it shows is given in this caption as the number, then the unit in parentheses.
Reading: 3400 (ft³)
